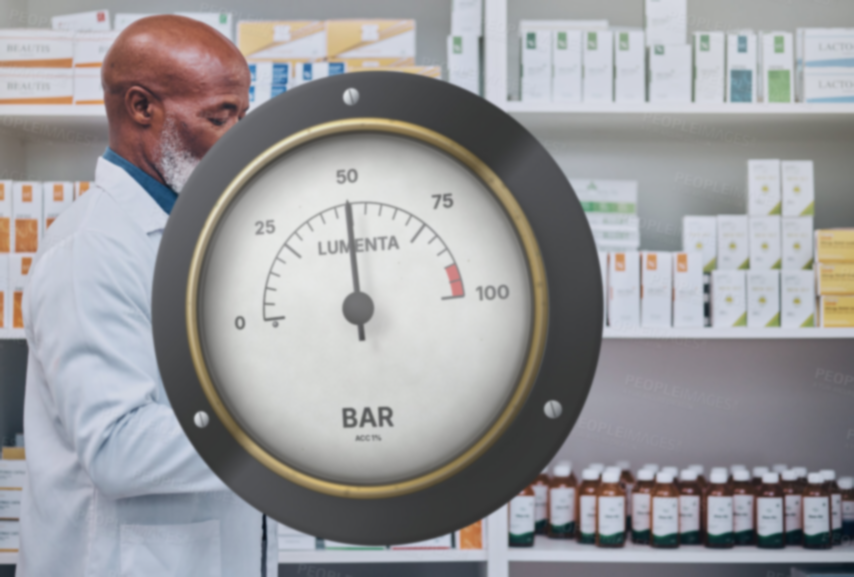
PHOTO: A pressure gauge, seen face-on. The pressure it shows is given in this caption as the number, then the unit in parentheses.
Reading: 50 (bar)
